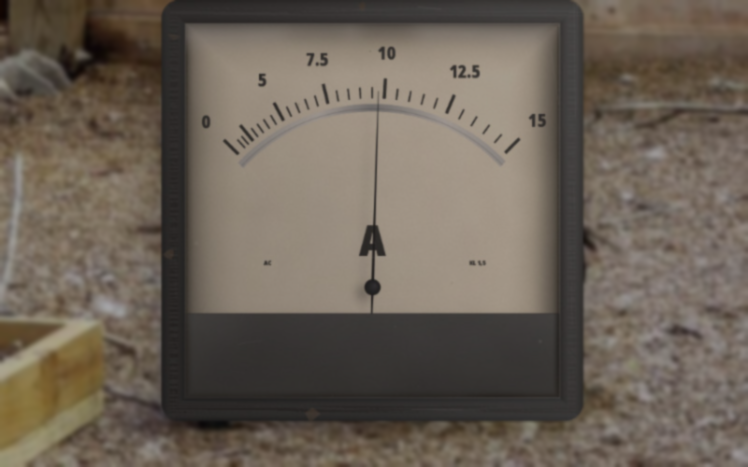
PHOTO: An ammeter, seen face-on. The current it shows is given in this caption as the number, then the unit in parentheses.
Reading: 9.75 (A)
